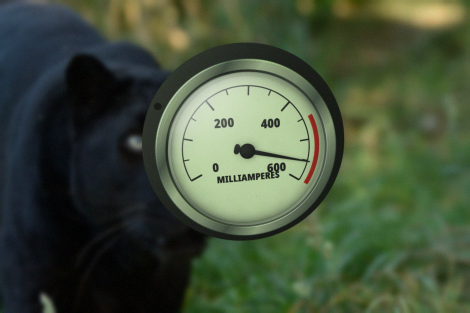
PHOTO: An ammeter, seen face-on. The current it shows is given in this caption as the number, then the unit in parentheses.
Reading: 550 (mA)
